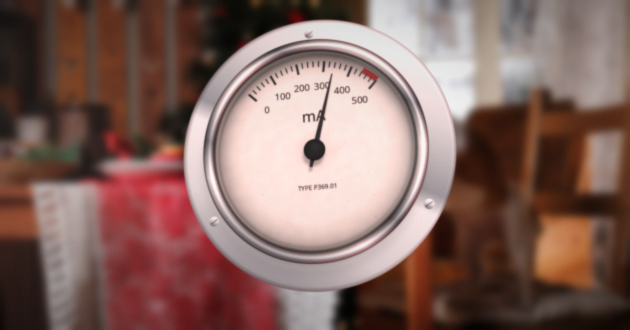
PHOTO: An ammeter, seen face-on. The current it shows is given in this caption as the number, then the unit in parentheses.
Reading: 340 (mA)
